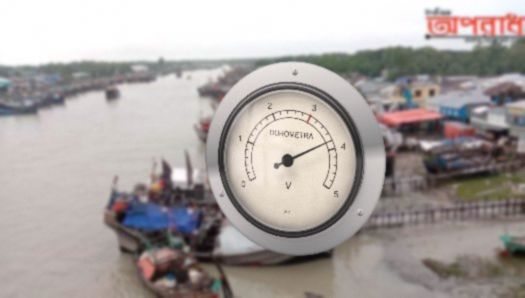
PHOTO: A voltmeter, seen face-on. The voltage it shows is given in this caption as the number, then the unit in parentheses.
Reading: 3.8 (V)
